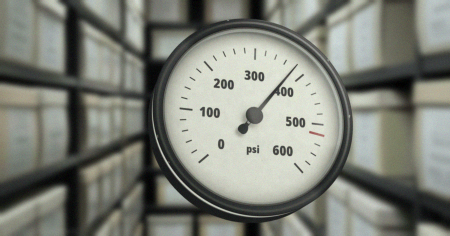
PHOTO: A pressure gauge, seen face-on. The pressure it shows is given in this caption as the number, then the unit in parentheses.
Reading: 380 (psi)
